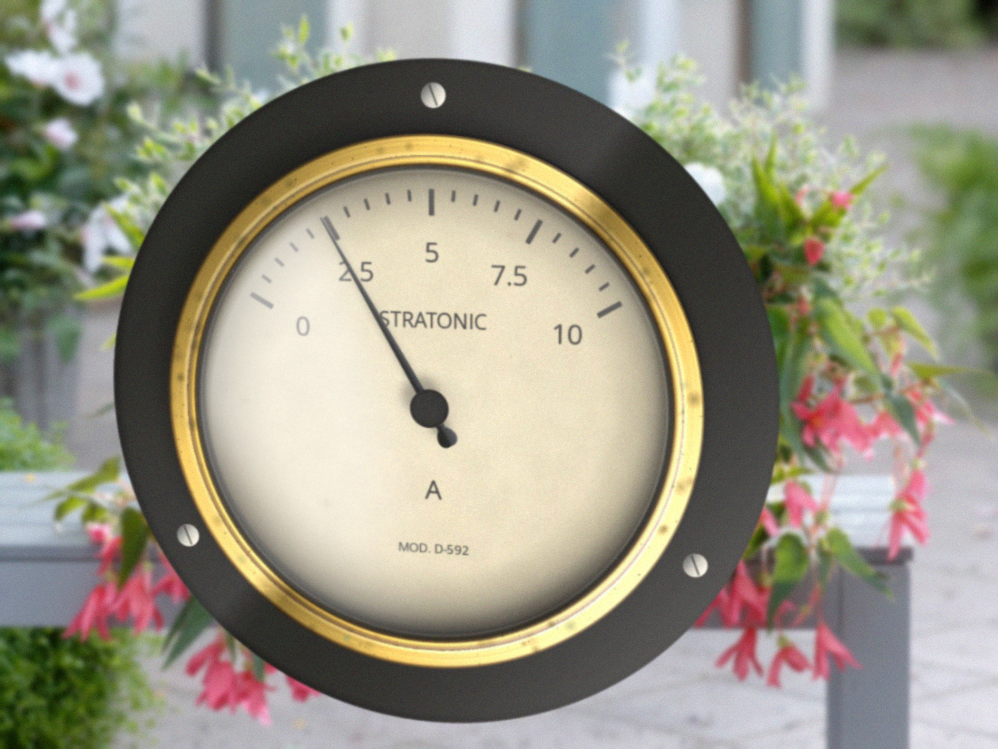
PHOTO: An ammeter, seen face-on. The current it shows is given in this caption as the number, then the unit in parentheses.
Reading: 2.5 (A)
